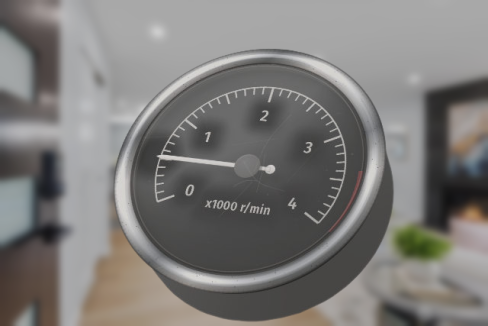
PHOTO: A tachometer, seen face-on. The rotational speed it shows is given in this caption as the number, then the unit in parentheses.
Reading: 500 (rpm)
